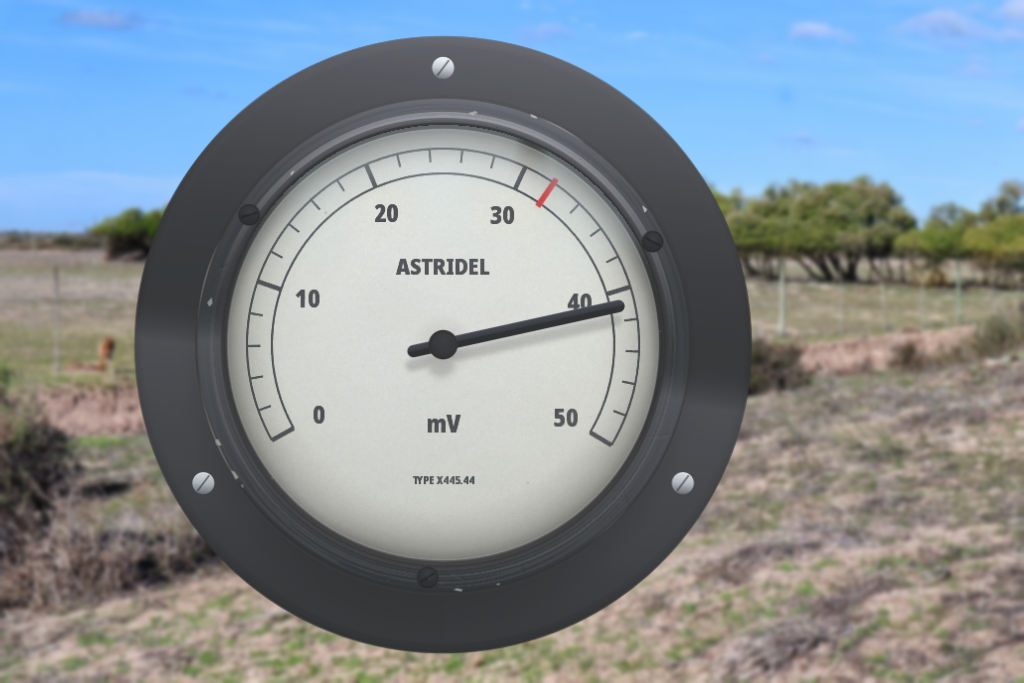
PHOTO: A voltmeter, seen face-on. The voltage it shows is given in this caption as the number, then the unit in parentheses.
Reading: 41 (mV)
